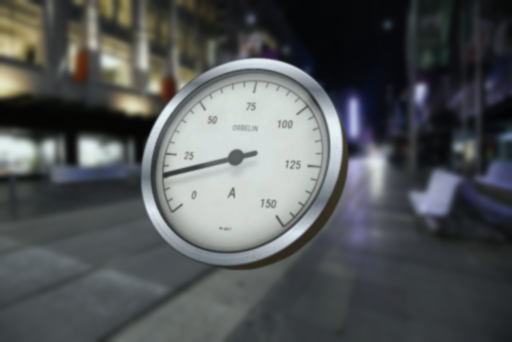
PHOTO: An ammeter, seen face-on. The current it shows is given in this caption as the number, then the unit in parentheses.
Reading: 15 (A)
